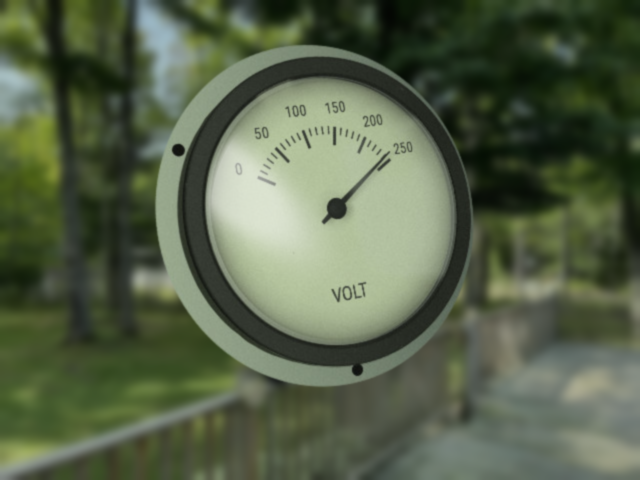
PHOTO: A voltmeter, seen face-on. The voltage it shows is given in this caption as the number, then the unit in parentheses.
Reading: 240 (V)
